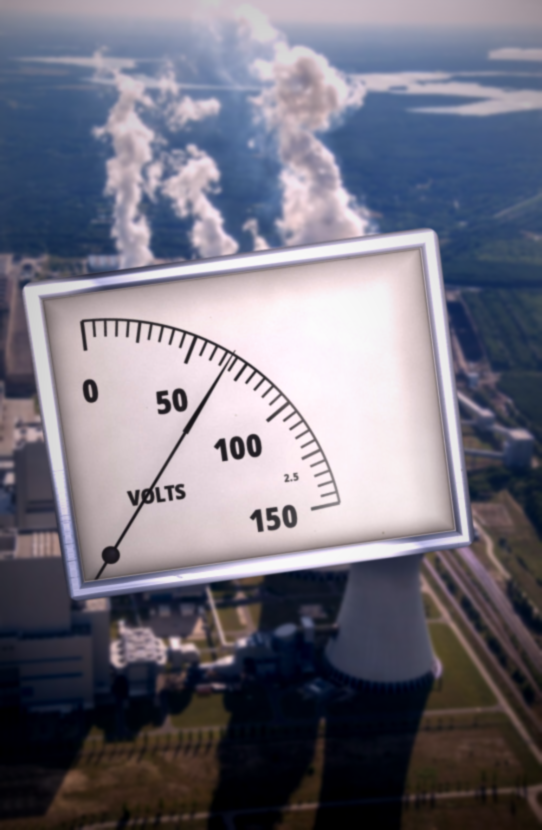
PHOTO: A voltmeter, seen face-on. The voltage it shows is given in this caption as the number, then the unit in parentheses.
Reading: 67.5 (V)
